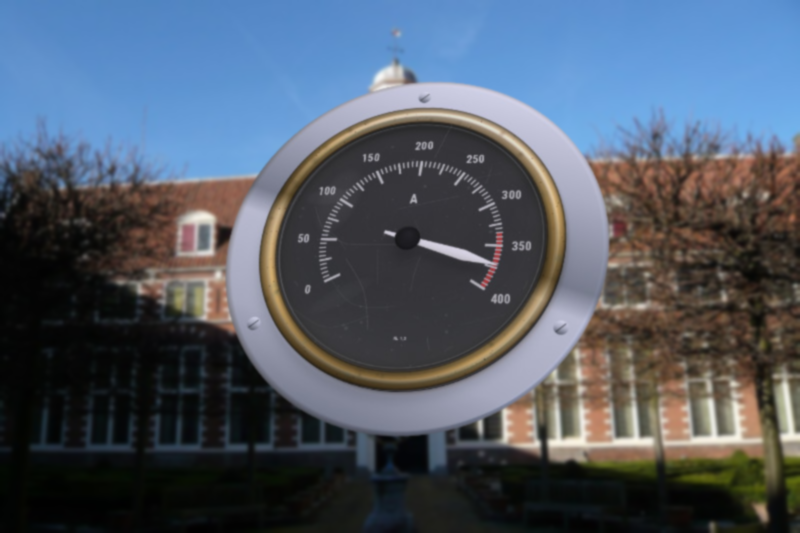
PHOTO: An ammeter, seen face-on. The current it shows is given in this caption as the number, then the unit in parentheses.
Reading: 375 (A)
